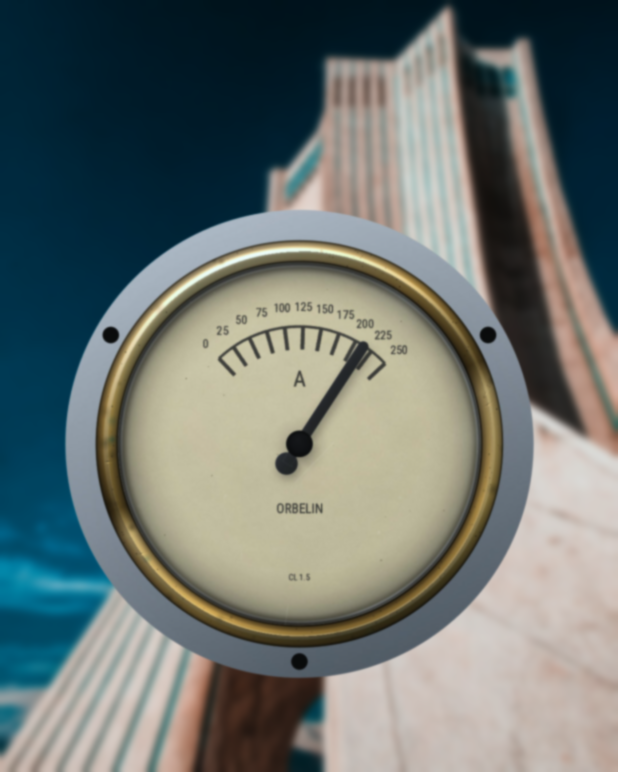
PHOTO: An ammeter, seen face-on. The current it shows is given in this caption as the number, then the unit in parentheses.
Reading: 212.5 (A)
